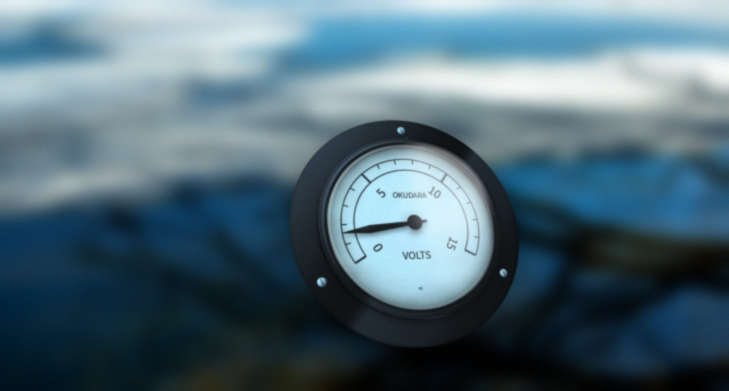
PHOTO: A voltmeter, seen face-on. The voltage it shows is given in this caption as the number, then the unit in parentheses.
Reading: 1.5 (V)
